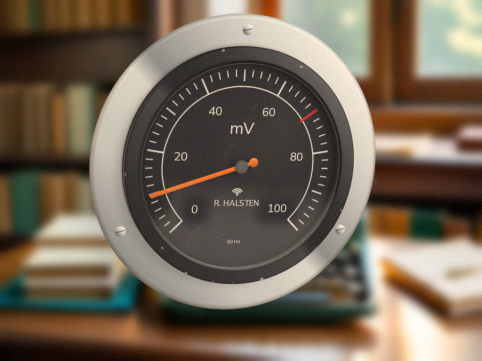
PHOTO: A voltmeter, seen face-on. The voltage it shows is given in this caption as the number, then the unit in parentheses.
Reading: 10 (mV)
